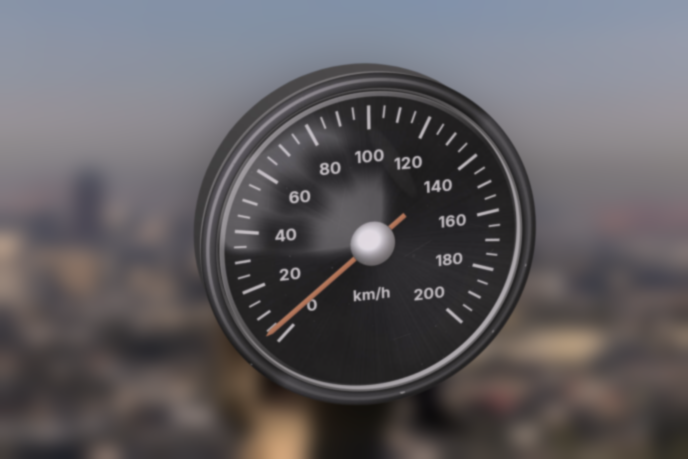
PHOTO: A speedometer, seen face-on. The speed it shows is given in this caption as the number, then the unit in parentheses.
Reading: 5 (km/h)
